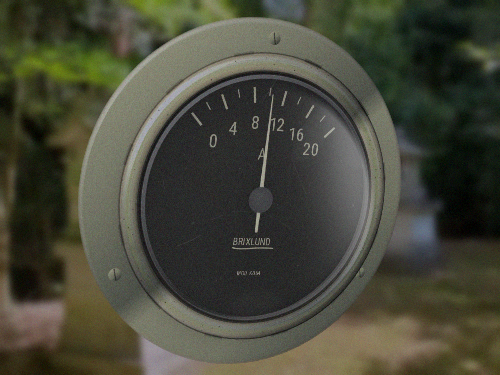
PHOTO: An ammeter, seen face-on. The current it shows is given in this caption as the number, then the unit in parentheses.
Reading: 10 (A)
